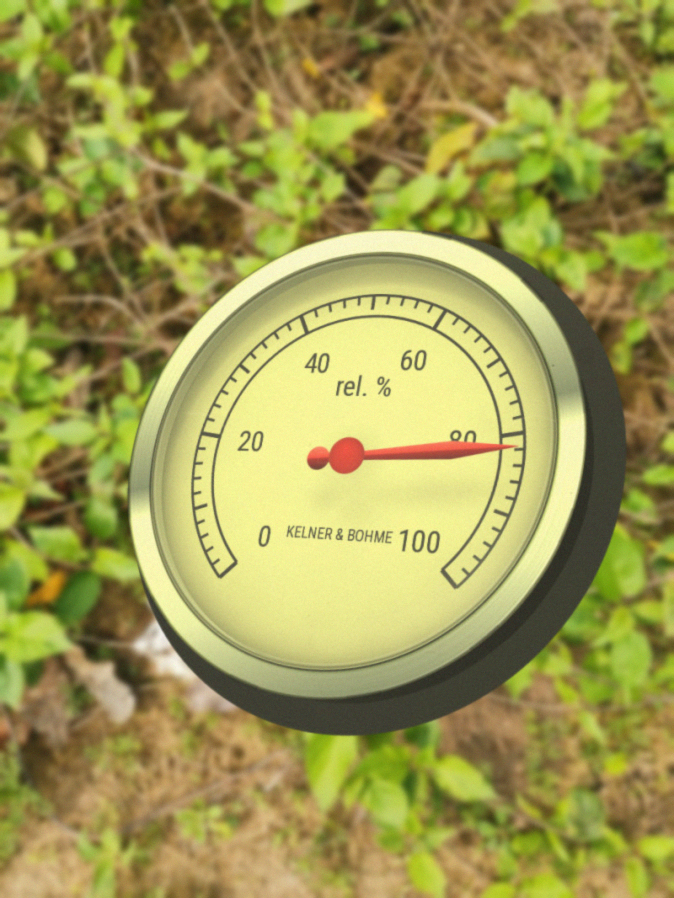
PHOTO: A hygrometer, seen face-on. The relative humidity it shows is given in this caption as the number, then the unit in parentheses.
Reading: 82 (%)
